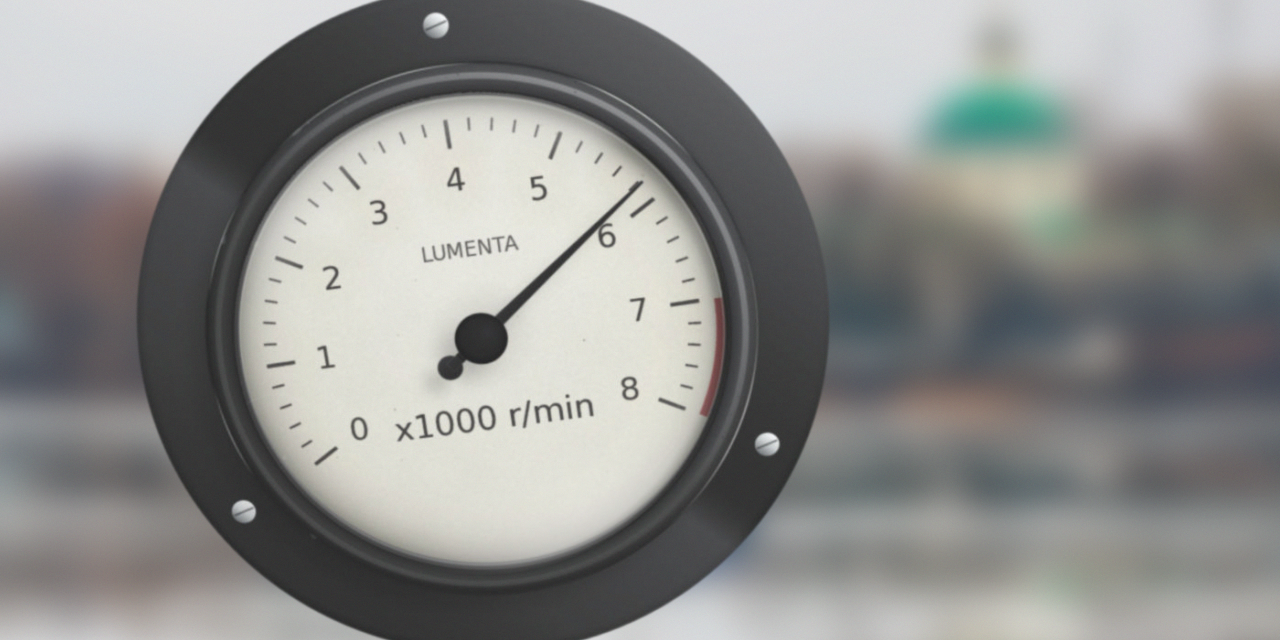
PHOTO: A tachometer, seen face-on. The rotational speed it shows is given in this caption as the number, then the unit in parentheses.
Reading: 5800 (rpm)
